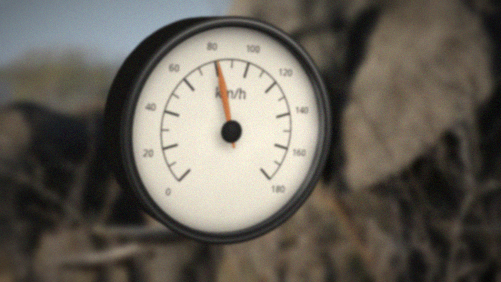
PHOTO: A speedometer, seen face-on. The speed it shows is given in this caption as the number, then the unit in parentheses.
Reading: 80 (km/h)
